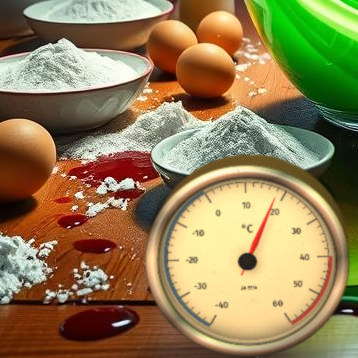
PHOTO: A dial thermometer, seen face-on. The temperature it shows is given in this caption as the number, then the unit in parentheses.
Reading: 18 (°C)
